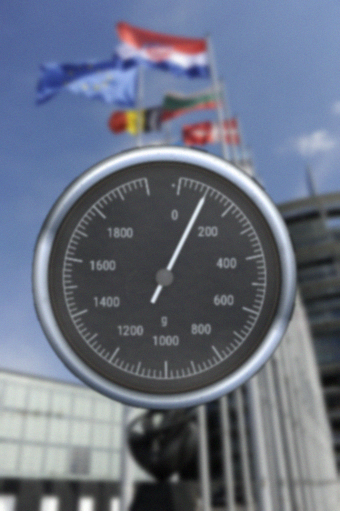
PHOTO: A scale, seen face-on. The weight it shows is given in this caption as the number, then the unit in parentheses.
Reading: 100 (g)
